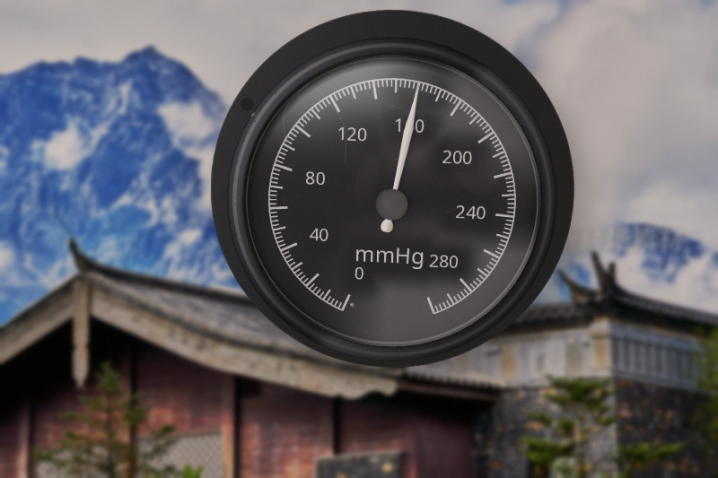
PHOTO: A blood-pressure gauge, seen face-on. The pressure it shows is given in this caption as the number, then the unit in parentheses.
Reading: 160 (mmHg)
